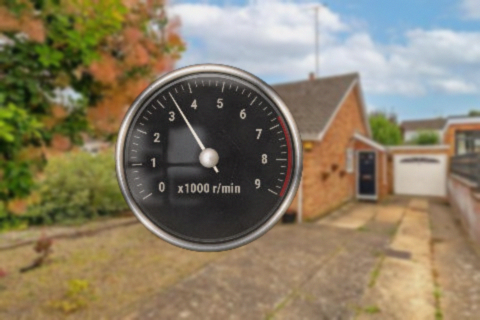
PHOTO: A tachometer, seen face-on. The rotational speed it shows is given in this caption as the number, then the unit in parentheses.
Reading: 3400 (rpm)
